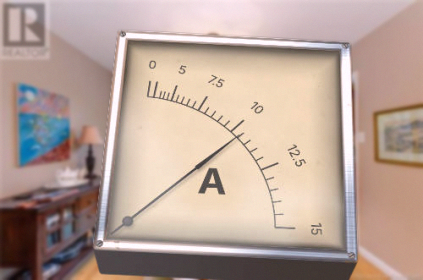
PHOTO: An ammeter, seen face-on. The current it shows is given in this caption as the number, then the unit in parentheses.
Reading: 10.5 (A)
